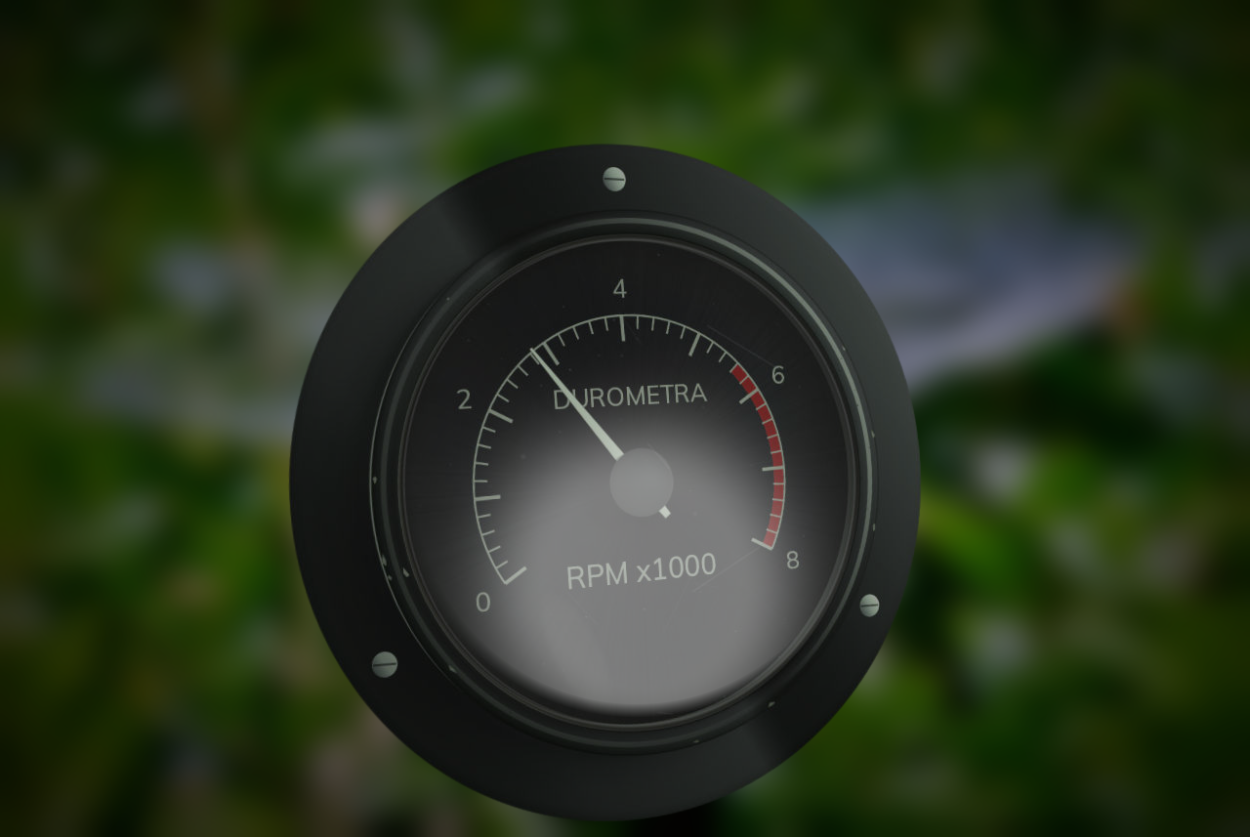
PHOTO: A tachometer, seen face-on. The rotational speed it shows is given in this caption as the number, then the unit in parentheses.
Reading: 2800 (rpm)
